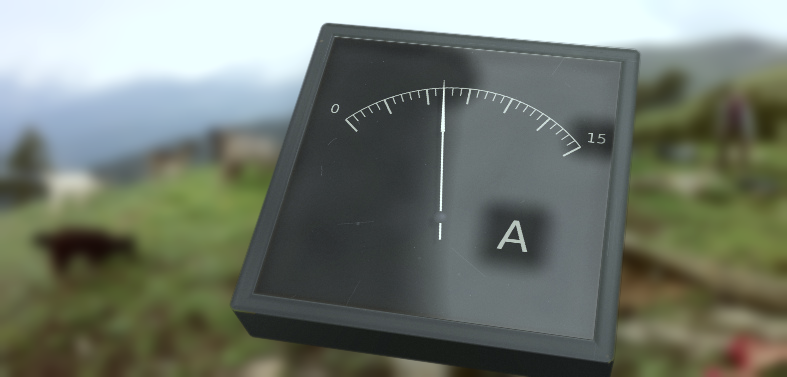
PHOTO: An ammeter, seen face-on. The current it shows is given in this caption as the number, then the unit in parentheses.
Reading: 6 (A)
